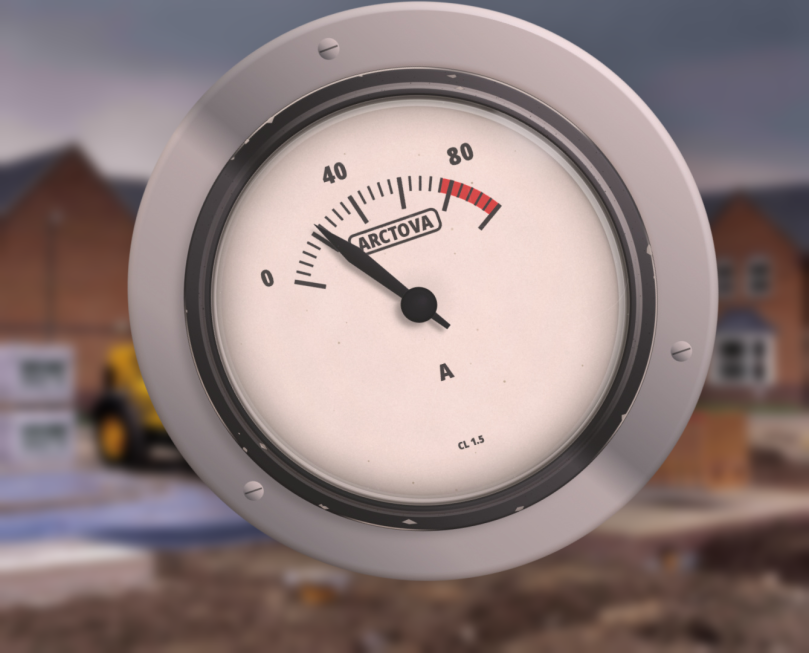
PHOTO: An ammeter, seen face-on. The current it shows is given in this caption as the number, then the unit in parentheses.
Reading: 24 (A)
